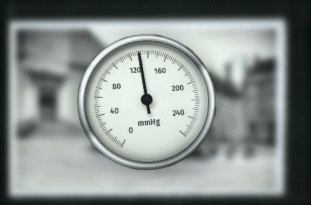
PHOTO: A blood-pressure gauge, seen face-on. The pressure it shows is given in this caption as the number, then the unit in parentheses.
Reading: 130 (mmHg)
